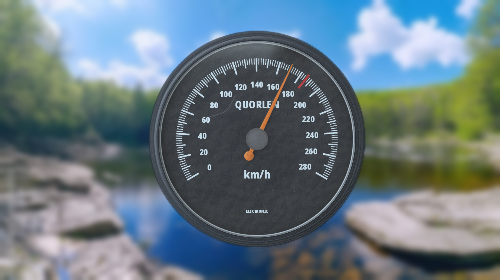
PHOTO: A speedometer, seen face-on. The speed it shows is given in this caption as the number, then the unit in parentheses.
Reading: 170 (km/h)
